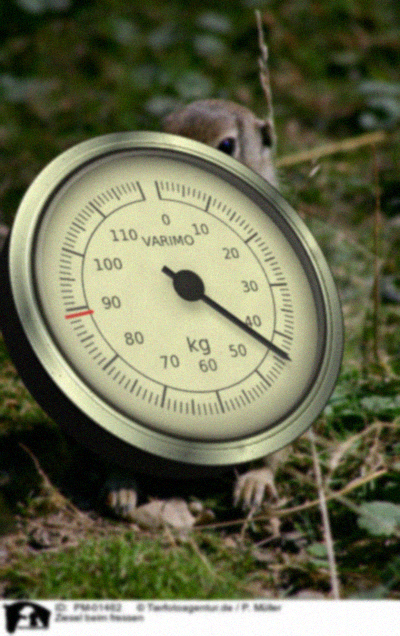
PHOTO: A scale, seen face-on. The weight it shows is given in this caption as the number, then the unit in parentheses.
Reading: 45 (kg)
